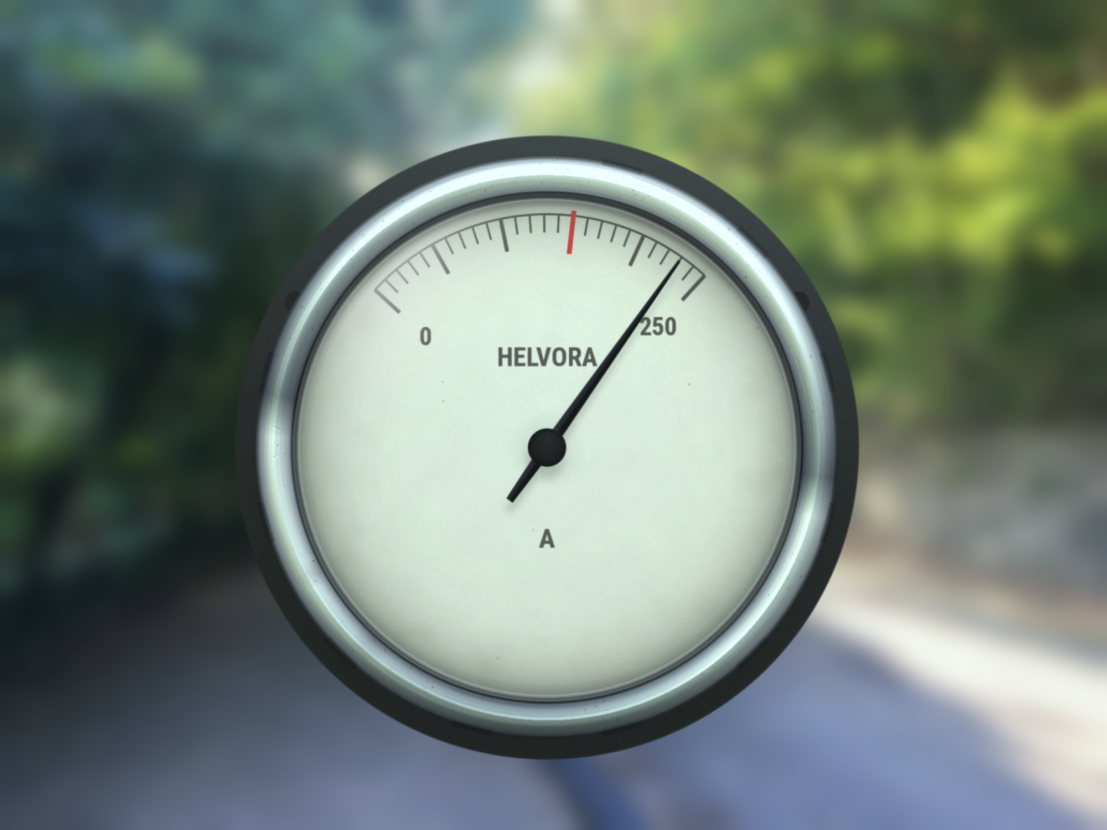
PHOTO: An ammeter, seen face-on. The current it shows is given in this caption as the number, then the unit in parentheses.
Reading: 230 (A)
